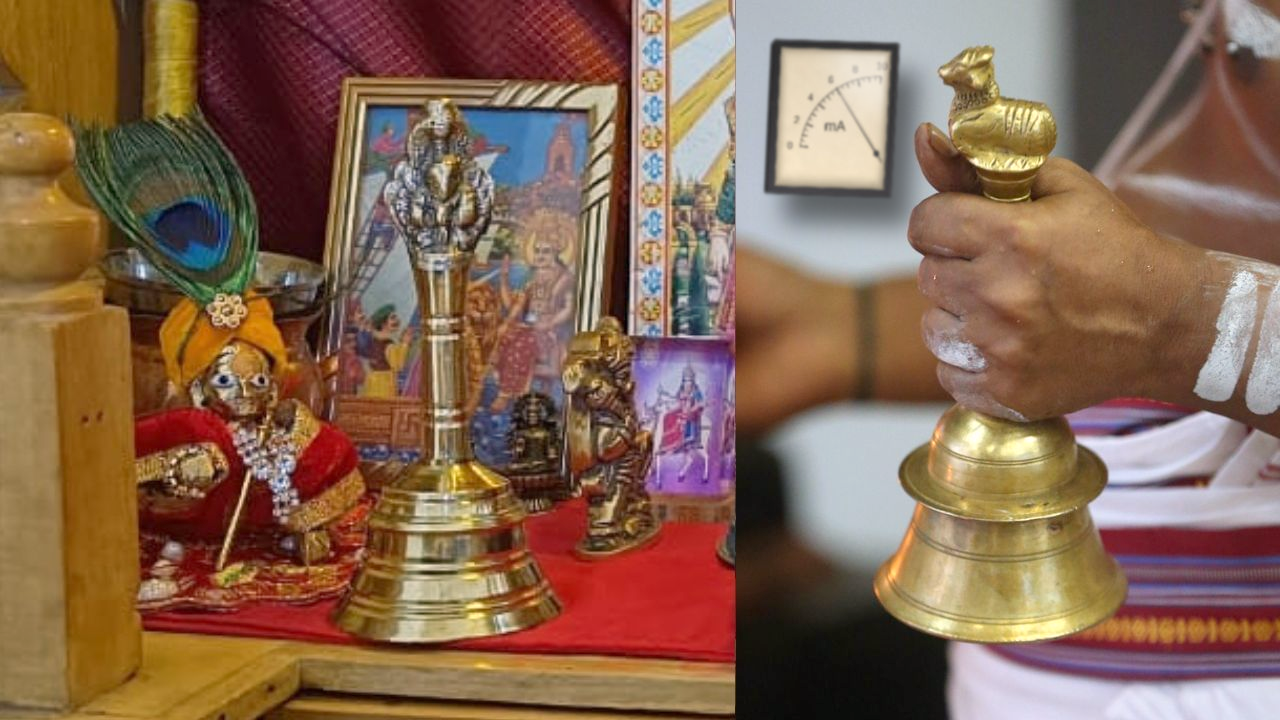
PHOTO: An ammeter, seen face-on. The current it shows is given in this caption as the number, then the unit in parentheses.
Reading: 6 (mA)
